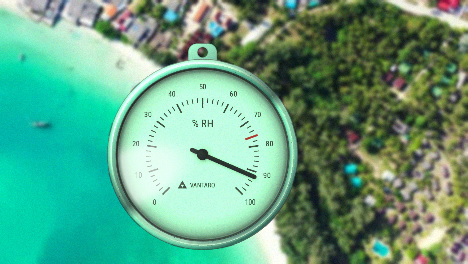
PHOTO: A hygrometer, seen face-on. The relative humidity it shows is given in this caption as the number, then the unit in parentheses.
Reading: 92 (%)
